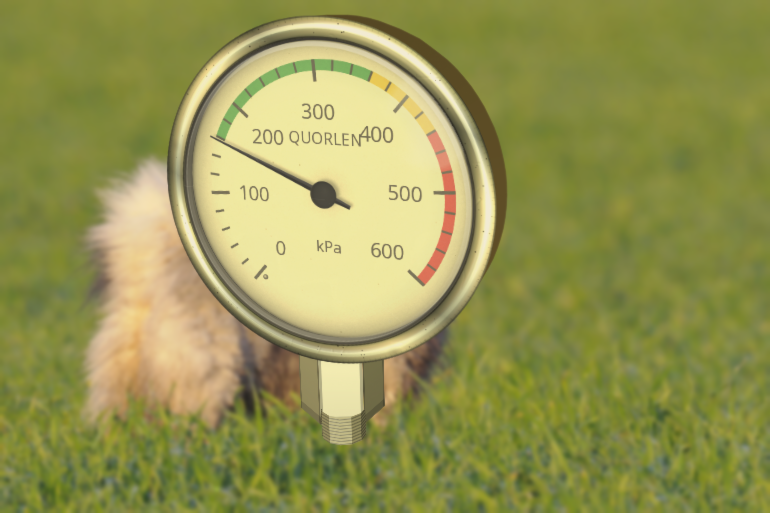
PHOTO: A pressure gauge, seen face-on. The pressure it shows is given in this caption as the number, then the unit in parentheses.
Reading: 160 (kPa)
